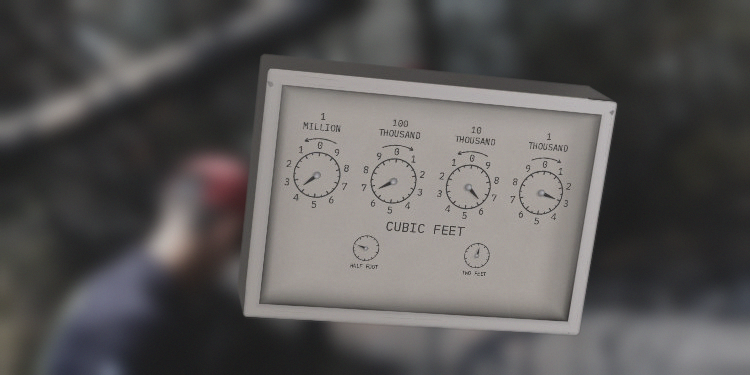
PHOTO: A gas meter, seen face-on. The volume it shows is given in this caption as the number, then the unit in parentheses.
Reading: 366300 (ft³)
